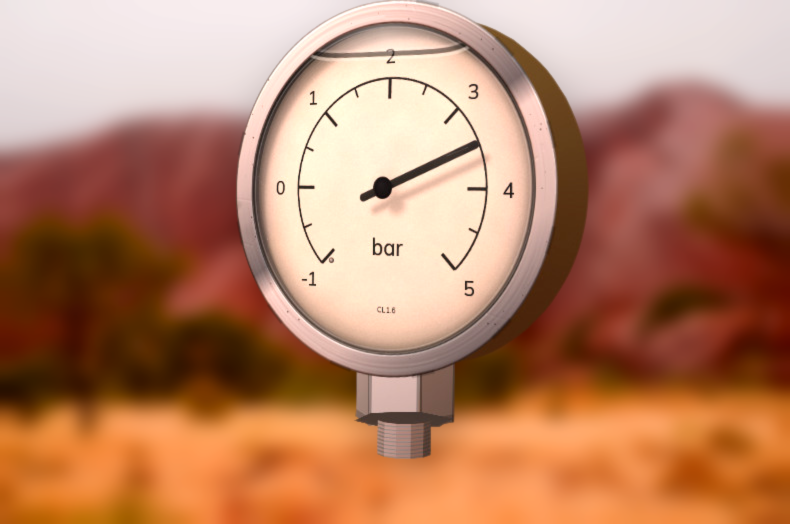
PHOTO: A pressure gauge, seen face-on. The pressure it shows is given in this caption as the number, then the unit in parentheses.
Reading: 3.5 (bar)
